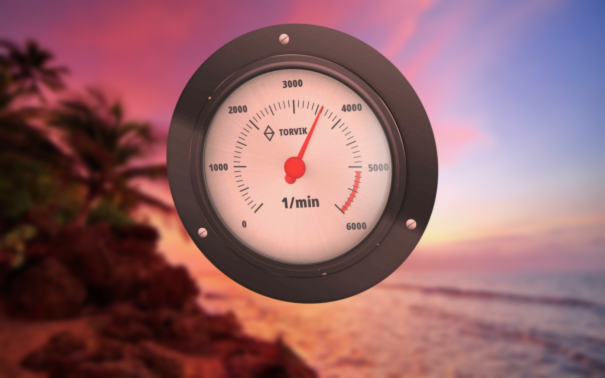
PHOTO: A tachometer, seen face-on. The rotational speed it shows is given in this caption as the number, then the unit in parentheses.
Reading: 3600 (rpm)
